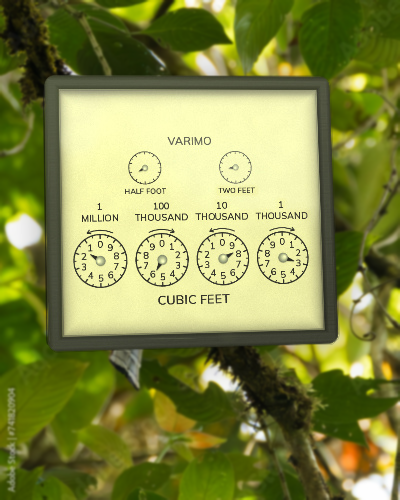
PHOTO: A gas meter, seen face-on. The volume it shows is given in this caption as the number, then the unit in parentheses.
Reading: 158300 (ft³)
